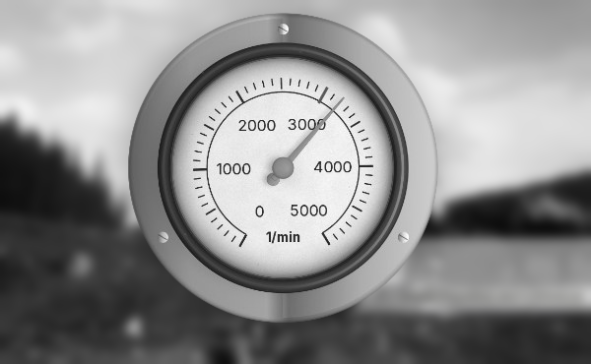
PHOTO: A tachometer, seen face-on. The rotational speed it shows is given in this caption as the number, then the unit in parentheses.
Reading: 3200 (rpm)
